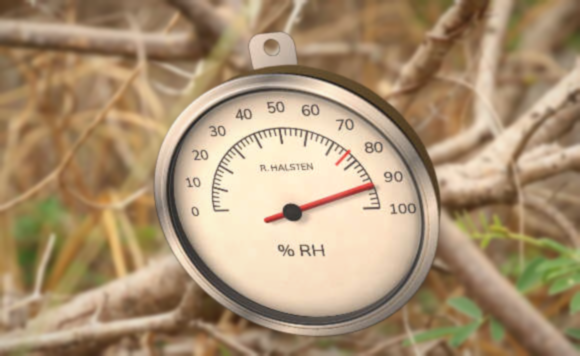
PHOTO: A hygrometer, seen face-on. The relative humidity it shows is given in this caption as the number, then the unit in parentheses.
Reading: 90 (%)
